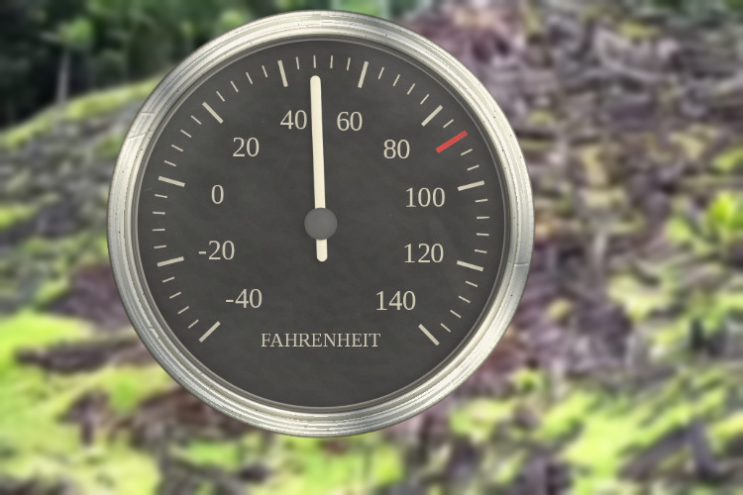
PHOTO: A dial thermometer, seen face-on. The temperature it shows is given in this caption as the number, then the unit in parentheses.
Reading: 48 (°F)
